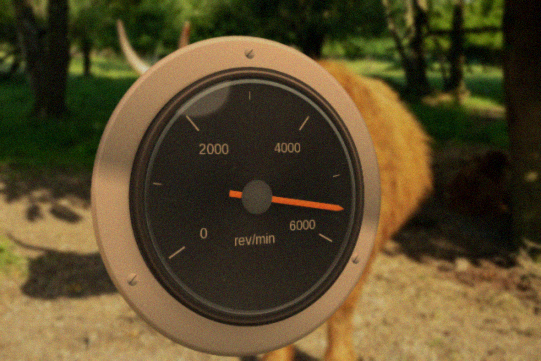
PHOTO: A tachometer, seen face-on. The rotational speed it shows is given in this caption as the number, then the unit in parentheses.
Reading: 5500 (rpm)
